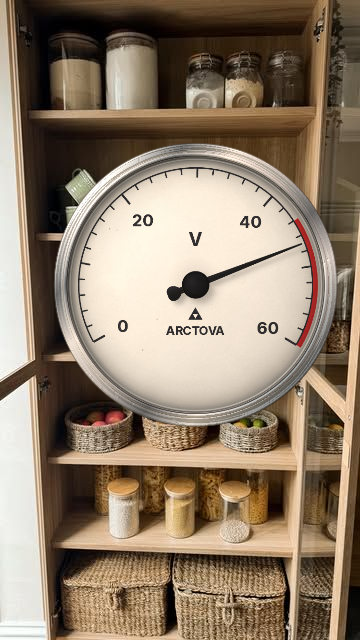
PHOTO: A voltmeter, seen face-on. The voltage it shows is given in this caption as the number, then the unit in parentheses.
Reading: 47 (V)
